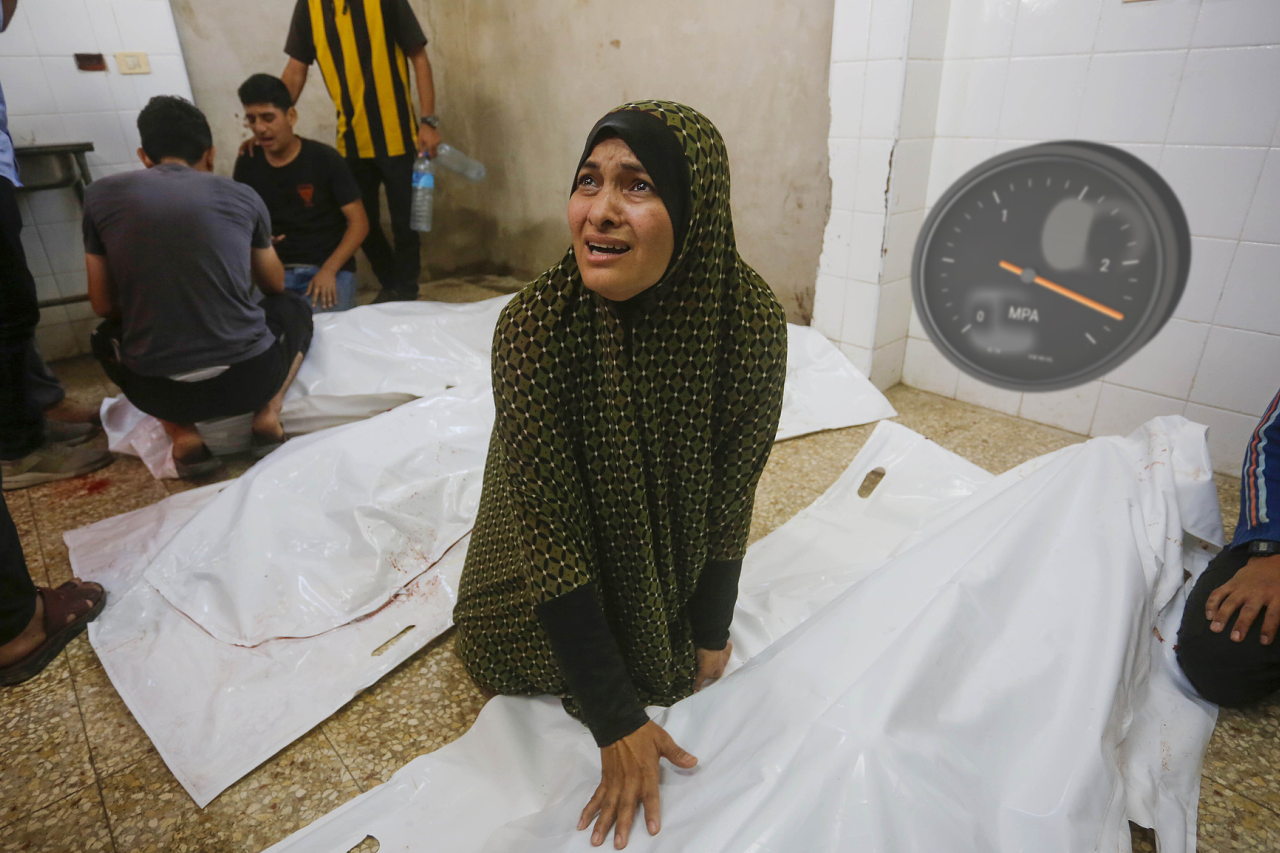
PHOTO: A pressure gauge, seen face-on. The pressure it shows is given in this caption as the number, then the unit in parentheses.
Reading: 2.3 (MPa)
